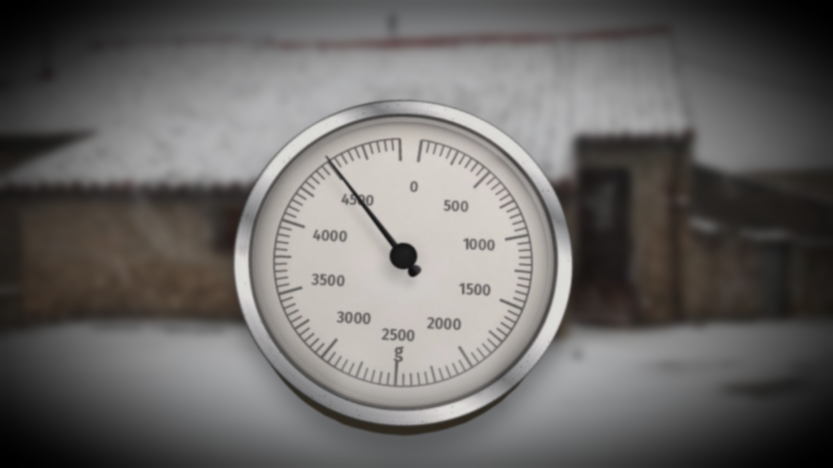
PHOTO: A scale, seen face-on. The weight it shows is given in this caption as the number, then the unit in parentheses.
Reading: 4500 (g)
